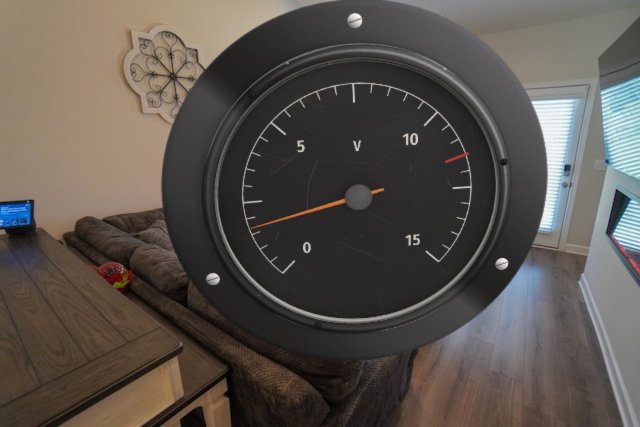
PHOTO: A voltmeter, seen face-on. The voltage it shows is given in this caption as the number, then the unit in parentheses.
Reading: 1.75 (V)
